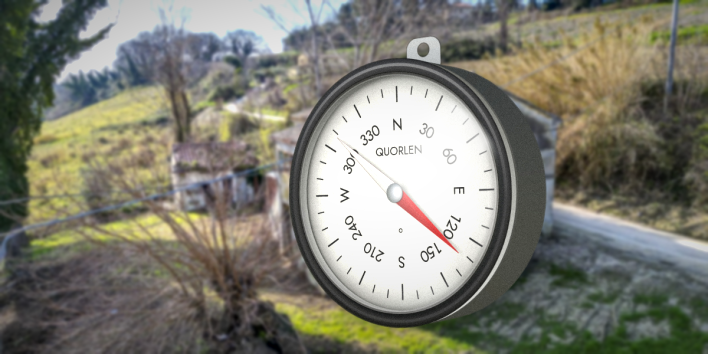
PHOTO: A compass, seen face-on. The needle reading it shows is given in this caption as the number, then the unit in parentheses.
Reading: 130 (°)
